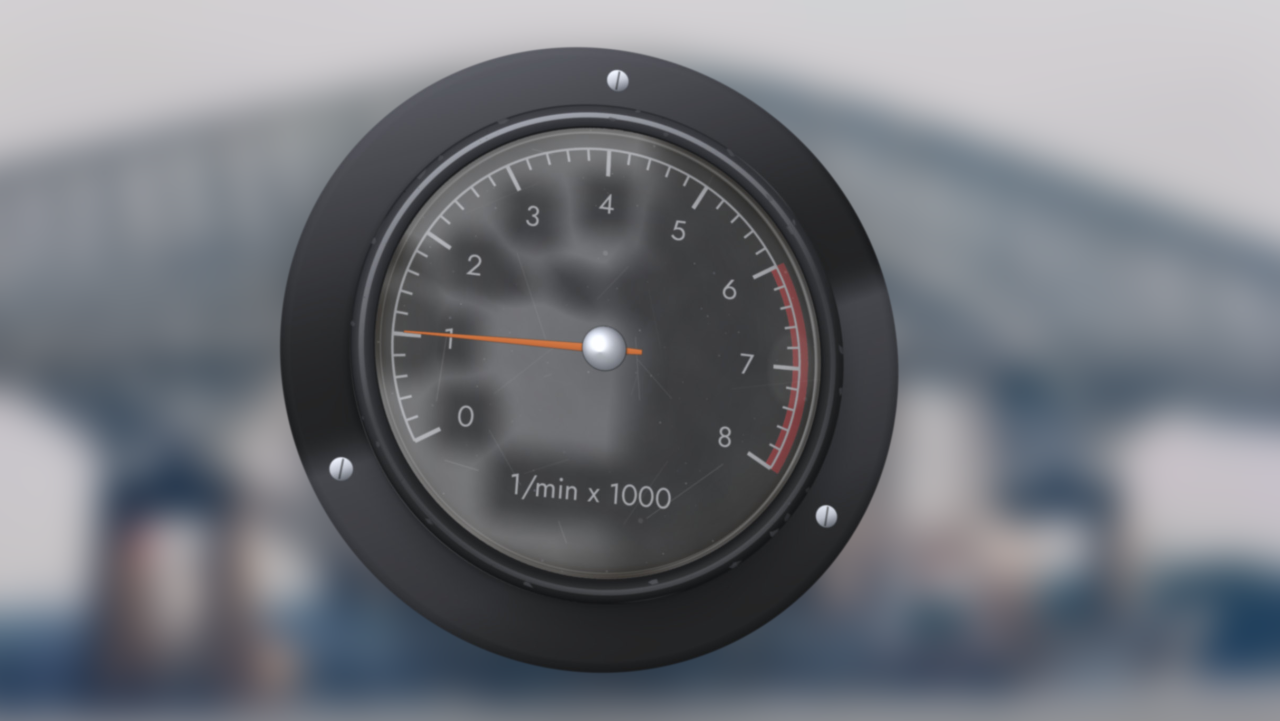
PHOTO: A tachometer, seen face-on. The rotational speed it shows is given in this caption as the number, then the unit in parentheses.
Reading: 1000 (rpm)
